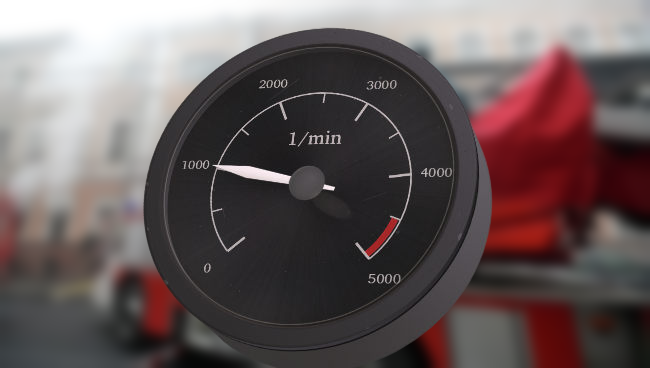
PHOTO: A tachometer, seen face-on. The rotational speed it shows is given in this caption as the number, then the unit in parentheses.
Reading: 1000 (rpm)
